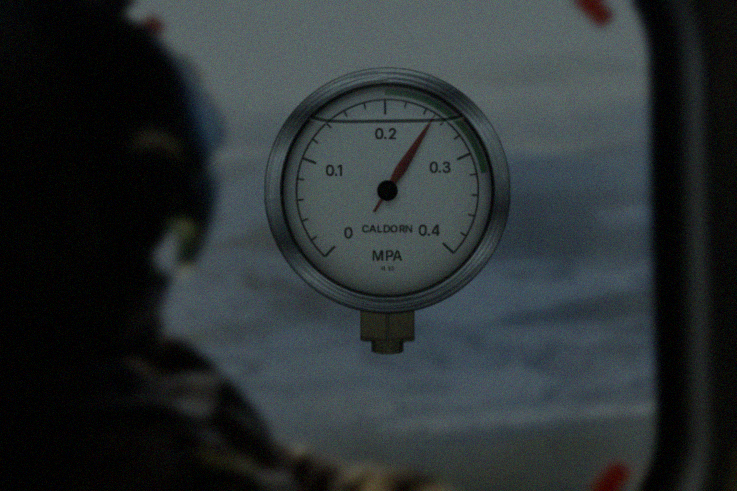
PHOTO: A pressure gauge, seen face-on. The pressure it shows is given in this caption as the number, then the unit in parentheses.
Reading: 0.25 (MPa)
